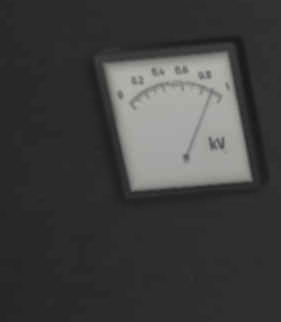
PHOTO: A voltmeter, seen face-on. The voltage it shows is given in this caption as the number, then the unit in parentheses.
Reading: 0.9 (kV)
